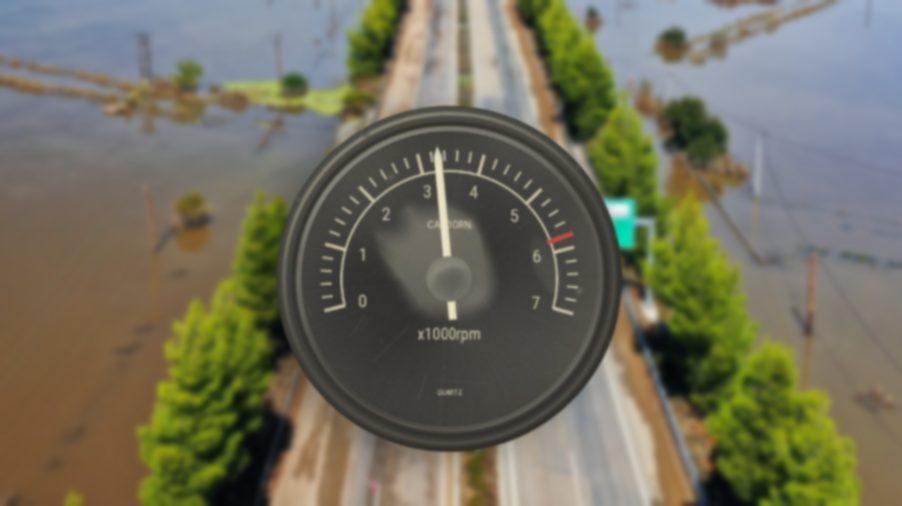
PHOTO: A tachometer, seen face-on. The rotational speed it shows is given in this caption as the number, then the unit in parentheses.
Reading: 3300 (rpm)
